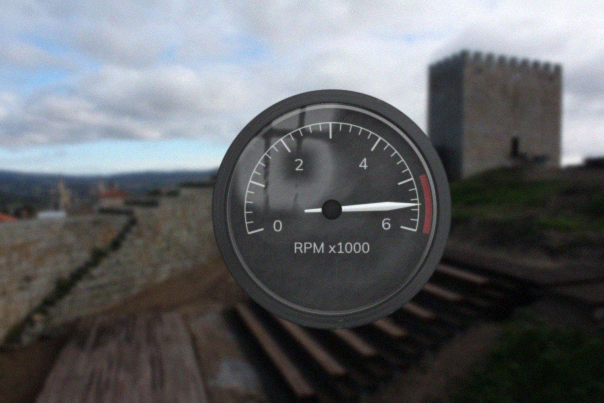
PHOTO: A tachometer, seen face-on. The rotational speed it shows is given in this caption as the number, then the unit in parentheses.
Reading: 5500 (rpm)
